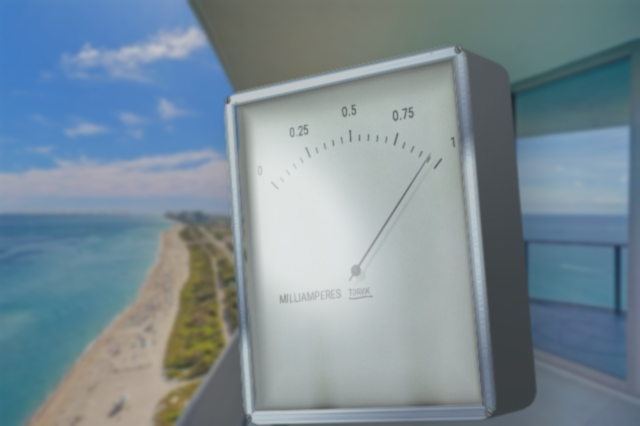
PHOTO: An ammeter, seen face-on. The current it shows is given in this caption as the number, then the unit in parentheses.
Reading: 0.95 (mA)
